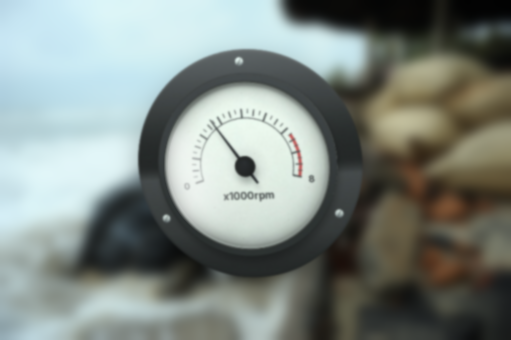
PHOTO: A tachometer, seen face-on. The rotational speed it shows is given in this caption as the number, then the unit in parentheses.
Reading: 2750 (rpm)
